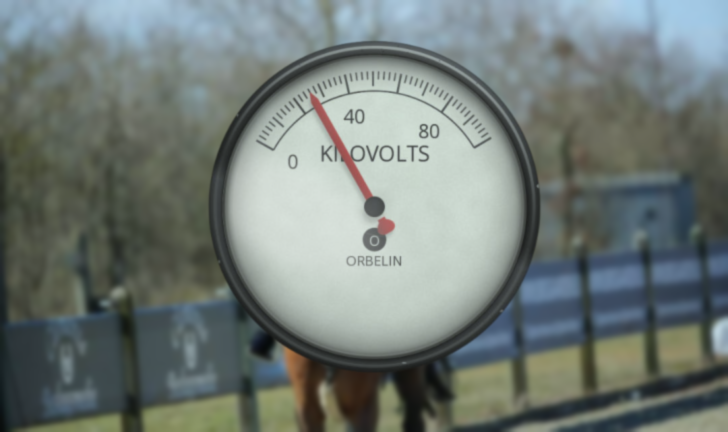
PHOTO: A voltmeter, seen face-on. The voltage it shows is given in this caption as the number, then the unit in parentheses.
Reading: 26 (kV)
